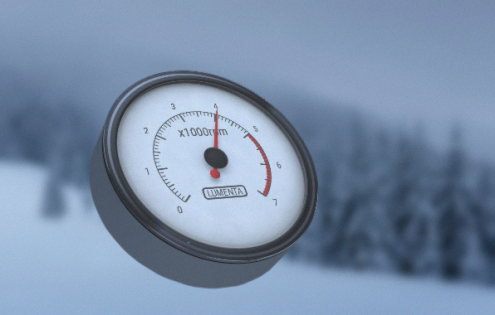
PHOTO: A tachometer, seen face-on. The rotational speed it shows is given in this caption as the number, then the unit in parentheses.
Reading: 4000 (rpm)
